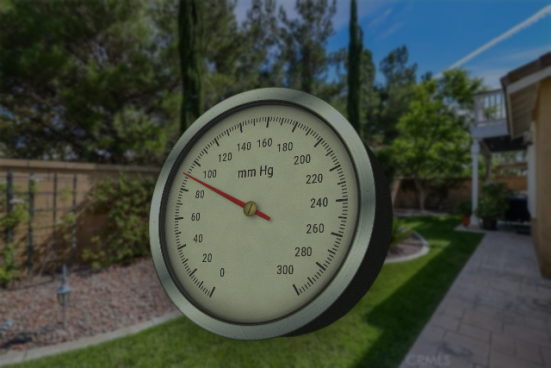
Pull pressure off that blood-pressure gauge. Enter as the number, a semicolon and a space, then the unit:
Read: 90; mmHg
